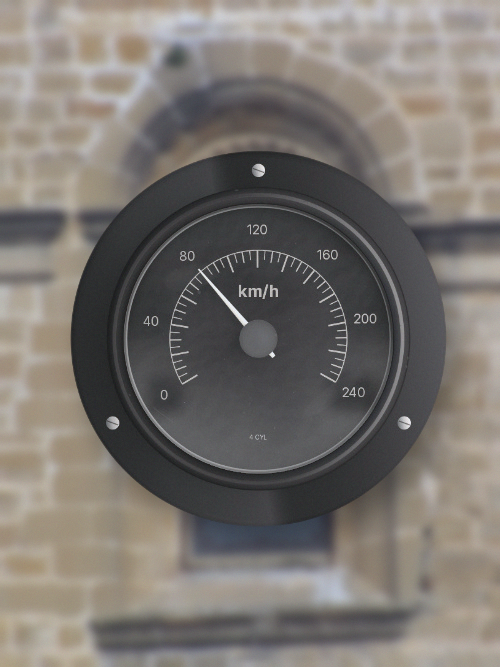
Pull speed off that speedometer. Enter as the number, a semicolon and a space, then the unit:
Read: 80; km/h
